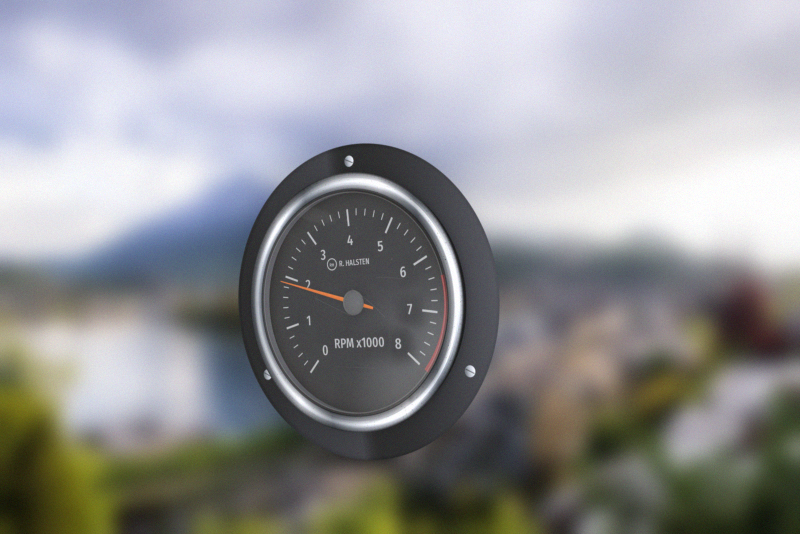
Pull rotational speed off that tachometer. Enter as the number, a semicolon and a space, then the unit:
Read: 1900; rpm
